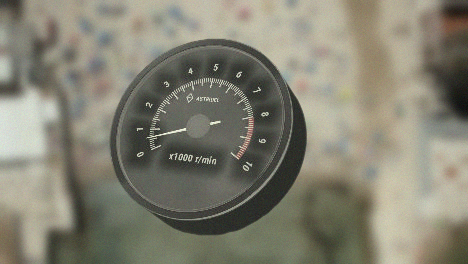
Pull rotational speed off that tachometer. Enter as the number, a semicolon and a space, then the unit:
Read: 500; rpm
